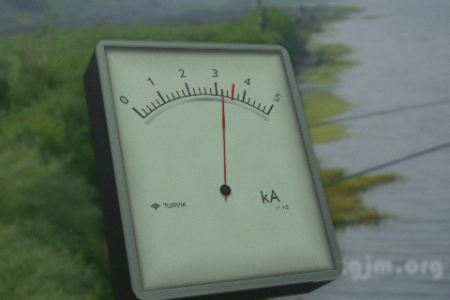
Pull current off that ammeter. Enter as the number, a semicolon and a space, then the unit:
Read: 3.2; kA
